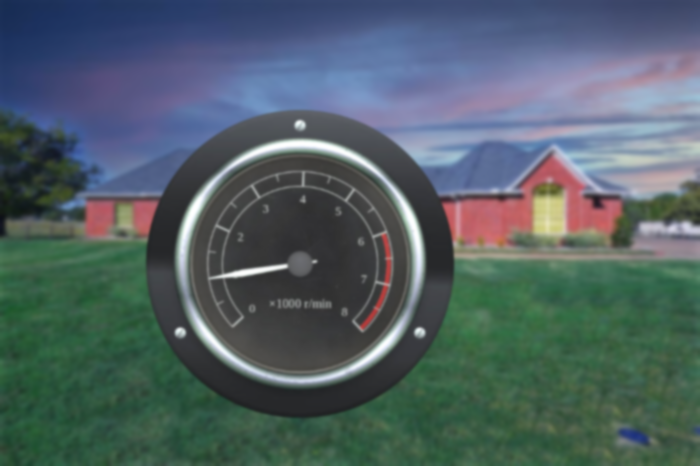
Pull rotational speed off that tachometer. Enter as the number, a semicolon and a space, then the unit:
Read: 1000; rpm
